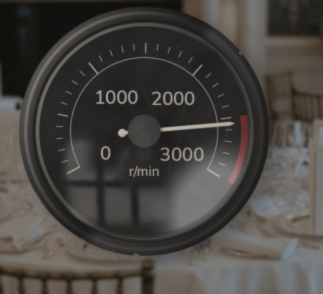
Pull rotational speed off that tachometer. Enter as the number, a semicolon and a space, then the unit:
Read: 2550; rpm
